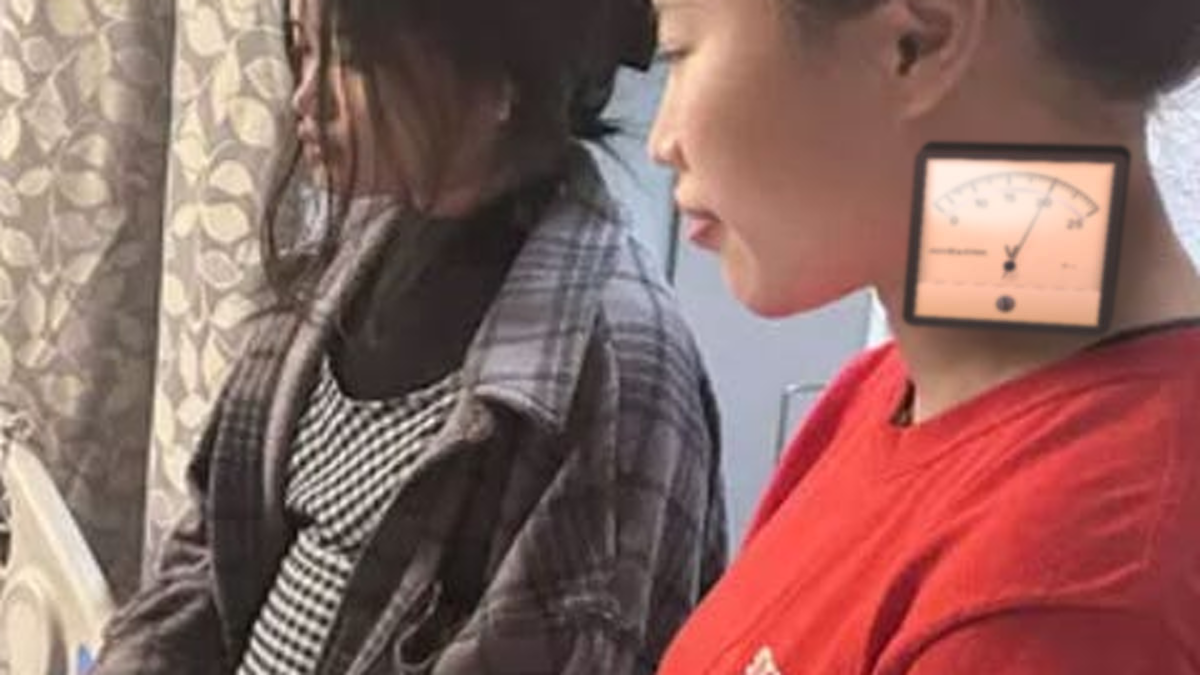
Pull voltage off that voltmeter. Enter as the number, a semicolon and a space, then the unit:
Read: 20; V
